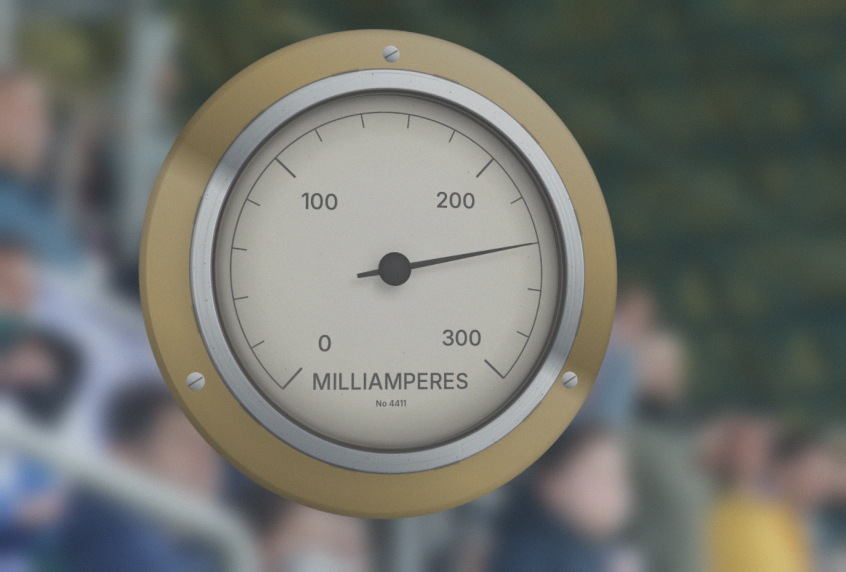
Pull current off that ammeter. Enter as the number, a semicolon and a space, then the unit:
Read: 240; mA
